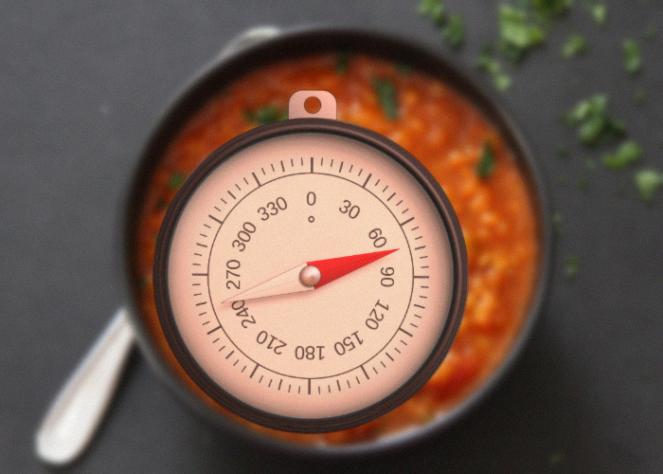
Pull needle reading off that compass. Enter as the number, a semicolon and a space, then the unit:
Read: 72.5; °
